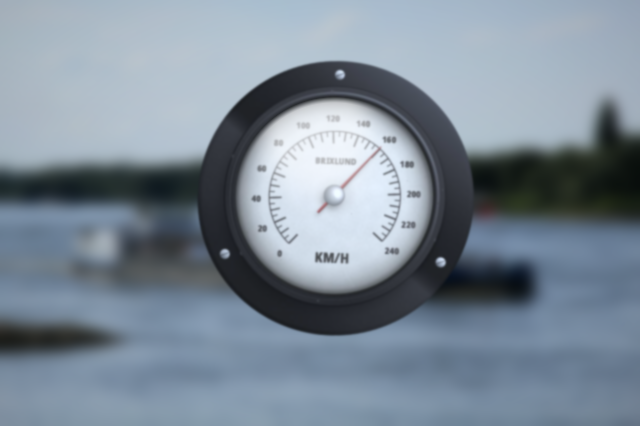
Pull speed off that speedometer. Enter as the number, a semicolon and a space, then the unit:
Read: 160; km/h
